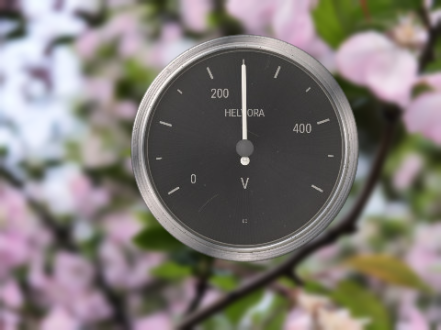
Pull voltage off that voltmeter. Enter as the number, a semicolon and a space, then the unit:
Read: 250; V
